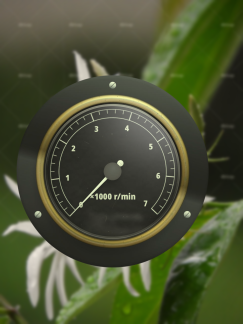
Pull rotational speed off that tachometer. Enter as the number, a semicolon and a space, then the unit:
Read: 0; rpm
